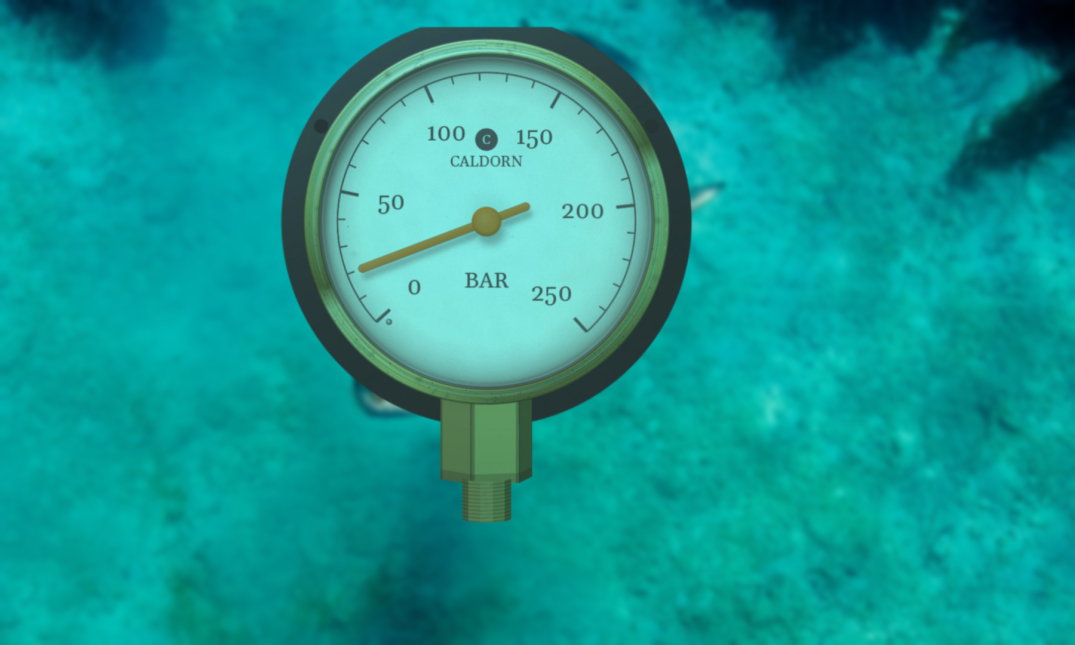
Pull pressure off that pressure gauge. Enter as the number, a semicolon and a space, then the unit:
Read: 20; bar
